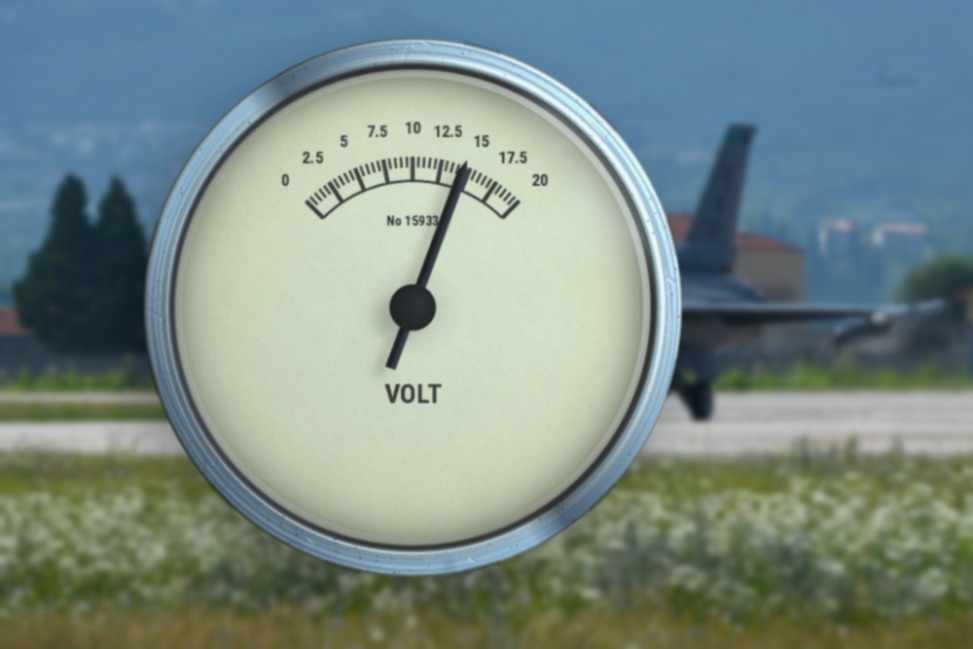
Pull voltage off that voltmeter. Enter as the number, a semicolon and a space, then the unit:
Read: 14.5; V
